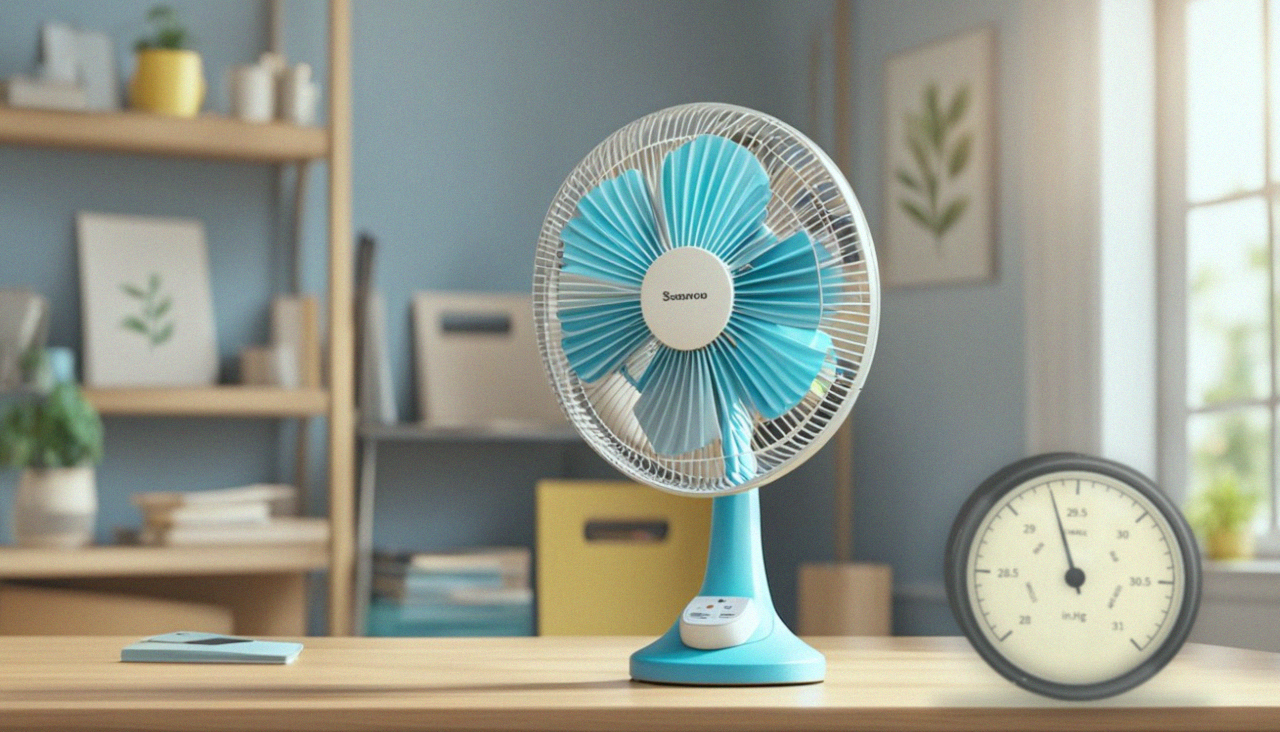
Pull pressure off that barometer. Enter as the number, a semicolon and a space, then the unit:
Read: 29.3; inHg
